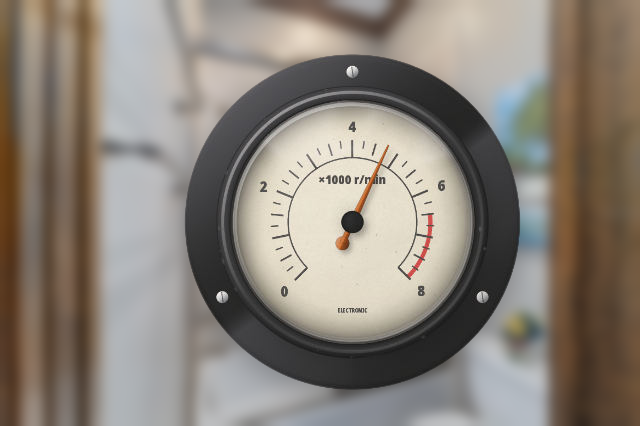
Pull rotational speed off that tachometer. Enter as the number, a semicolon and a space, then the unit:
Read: 4750; rpm
